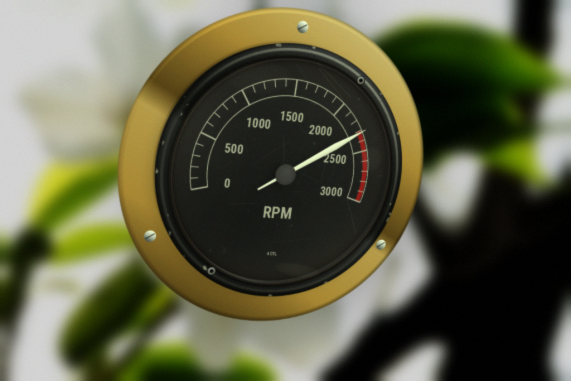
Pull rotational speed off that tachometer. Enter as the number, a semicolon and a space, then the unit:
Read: 2300; rpm
